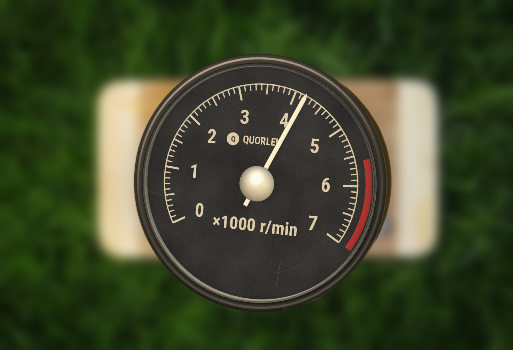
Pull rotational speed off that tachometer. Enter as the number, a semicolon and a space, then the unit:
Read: 4200; rpm
